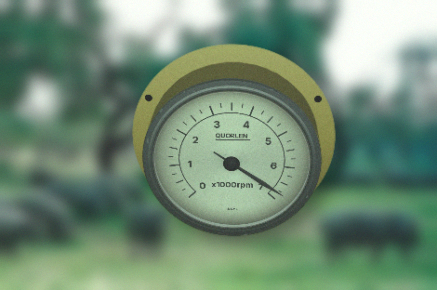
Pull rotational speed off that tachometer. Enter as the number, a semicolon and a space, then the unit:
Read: 6750; rpm
